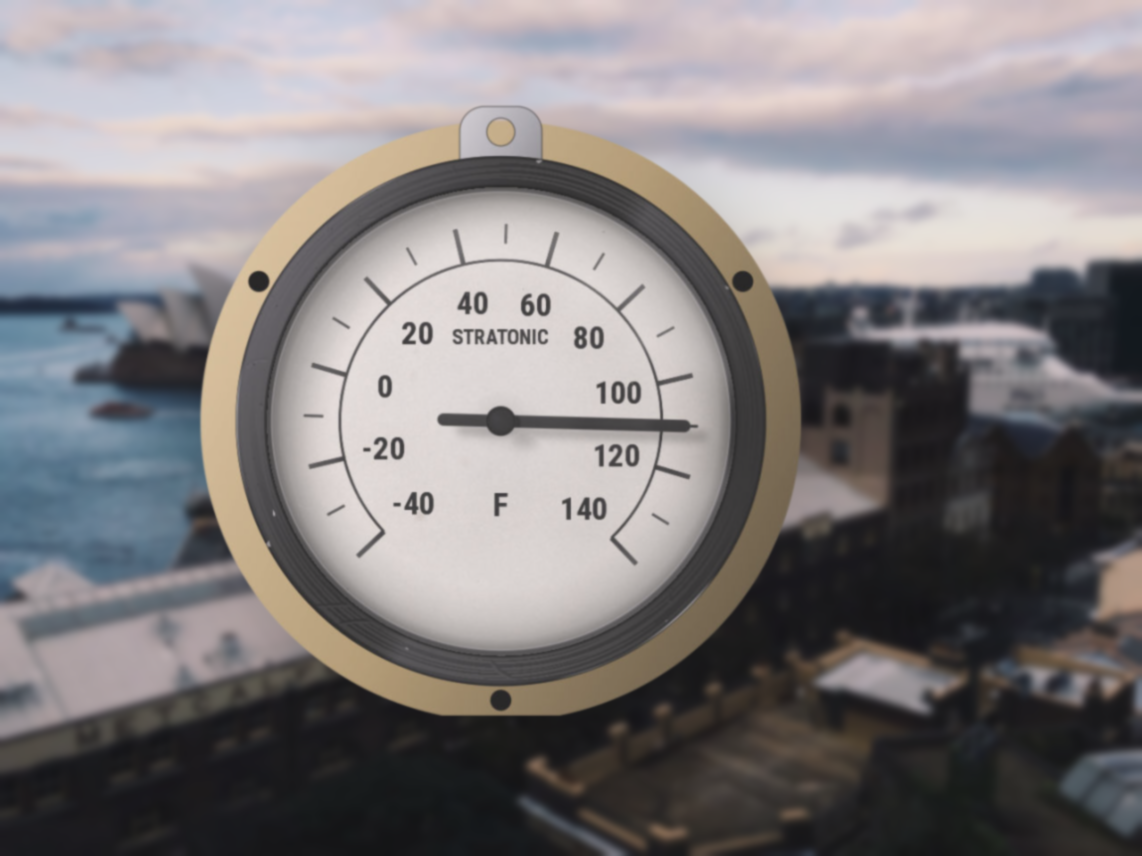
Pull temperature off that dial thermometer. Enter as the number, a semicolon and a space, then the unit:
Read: 110; °F
